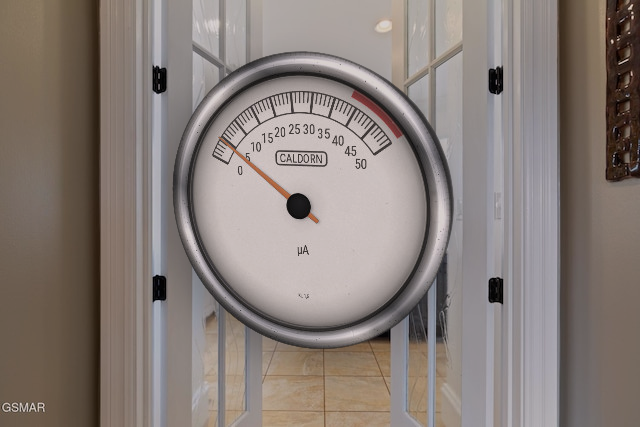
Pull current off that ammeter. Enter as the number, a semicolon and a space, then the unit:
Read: 5; µA
